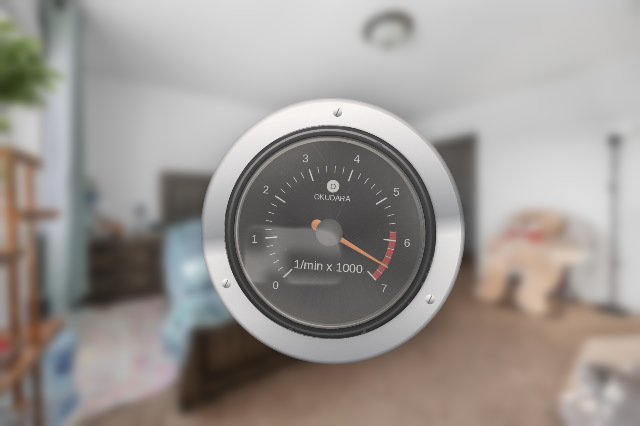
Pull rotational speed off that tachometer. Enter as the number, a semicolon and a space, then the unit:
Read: 6600; rpm
